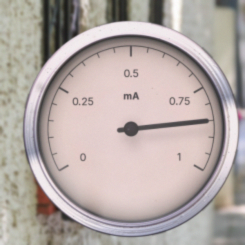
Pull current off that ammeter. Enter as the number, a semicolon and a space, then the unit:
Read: 0.85; mA
